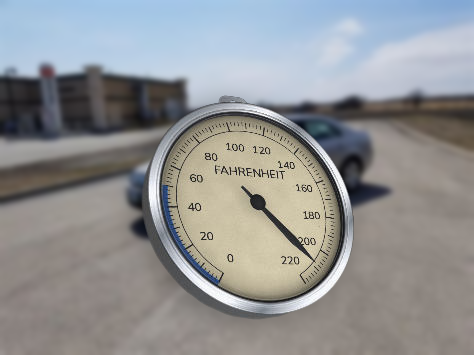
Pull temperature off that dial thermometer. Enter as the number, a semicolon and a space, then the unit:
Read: 210; °F
